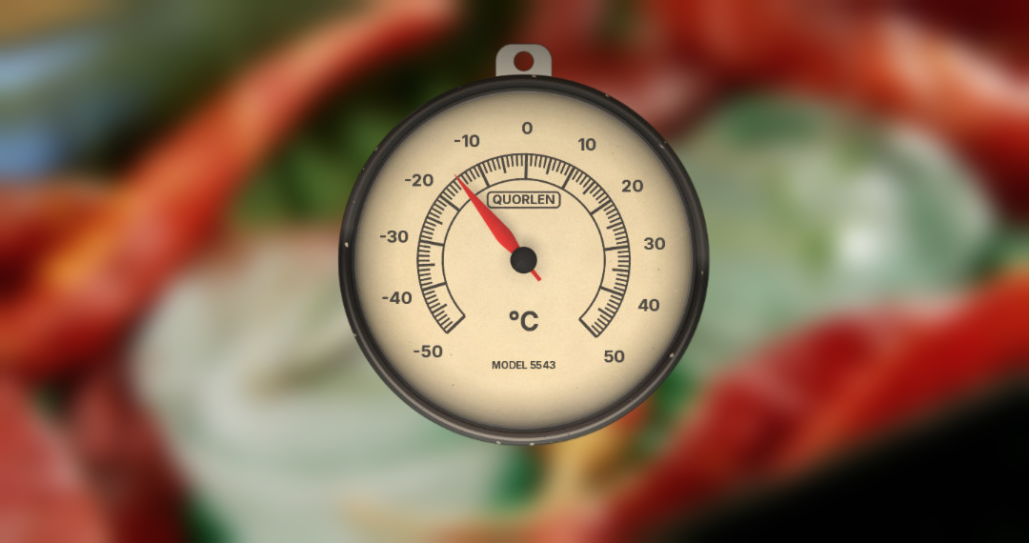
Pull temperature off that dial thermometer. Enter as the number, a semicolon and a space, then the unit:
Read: -15; °C
